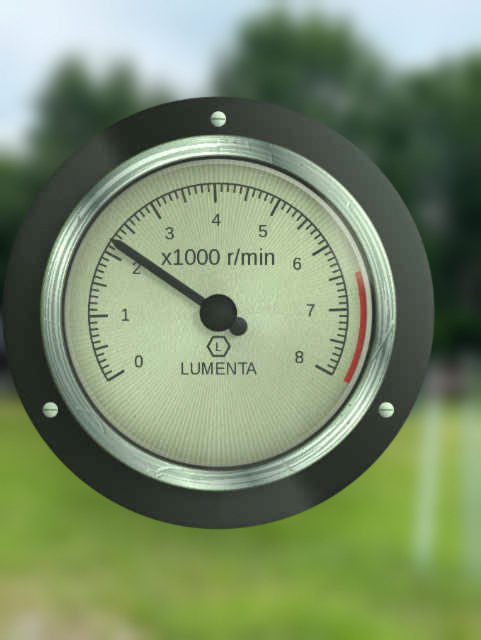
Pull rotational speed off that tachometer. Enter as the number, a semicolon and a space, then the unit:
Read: 2200; rpm
